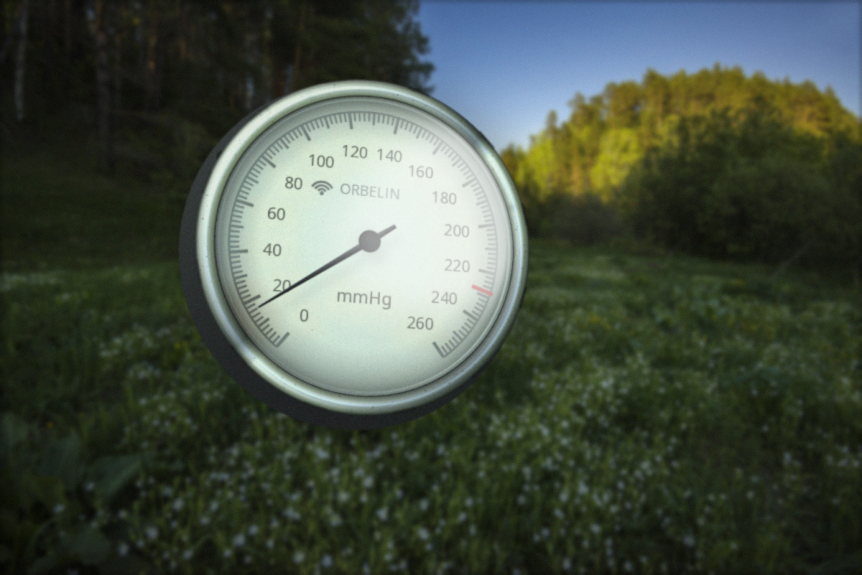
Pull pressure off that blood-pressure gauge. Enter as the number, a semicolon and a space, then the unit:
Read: 16; mmHg
